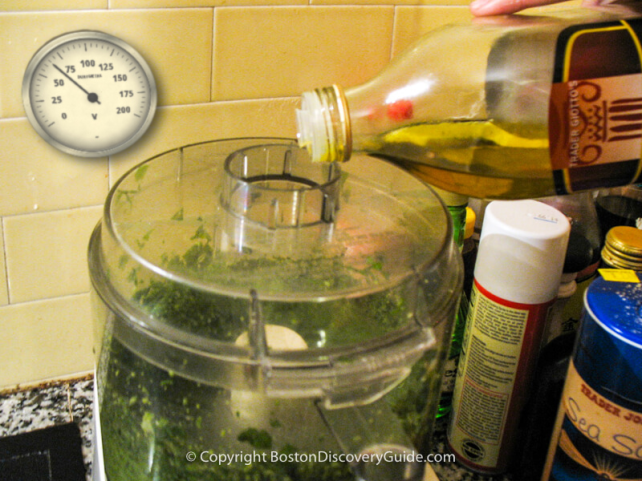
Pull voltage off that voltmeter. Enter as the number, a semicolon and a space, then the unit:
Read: 65; V
